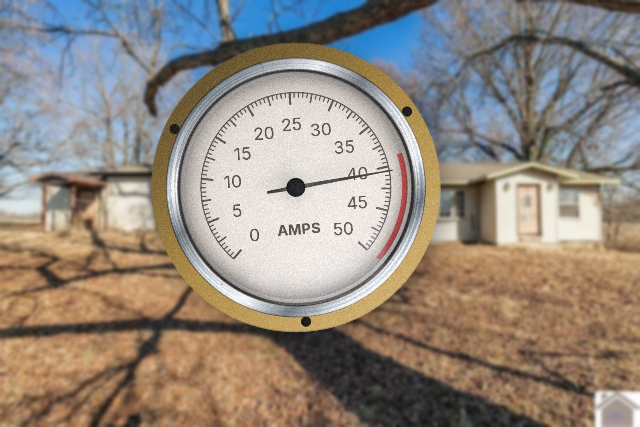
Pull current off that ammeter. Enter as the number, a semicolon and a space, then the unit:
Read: 40.5; A
